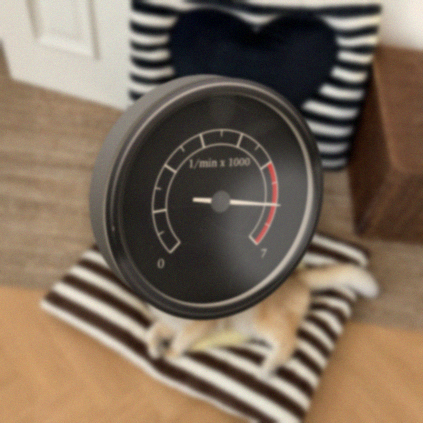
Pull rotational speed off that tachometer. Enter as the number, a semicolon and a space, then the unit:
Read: 6000; rpm
